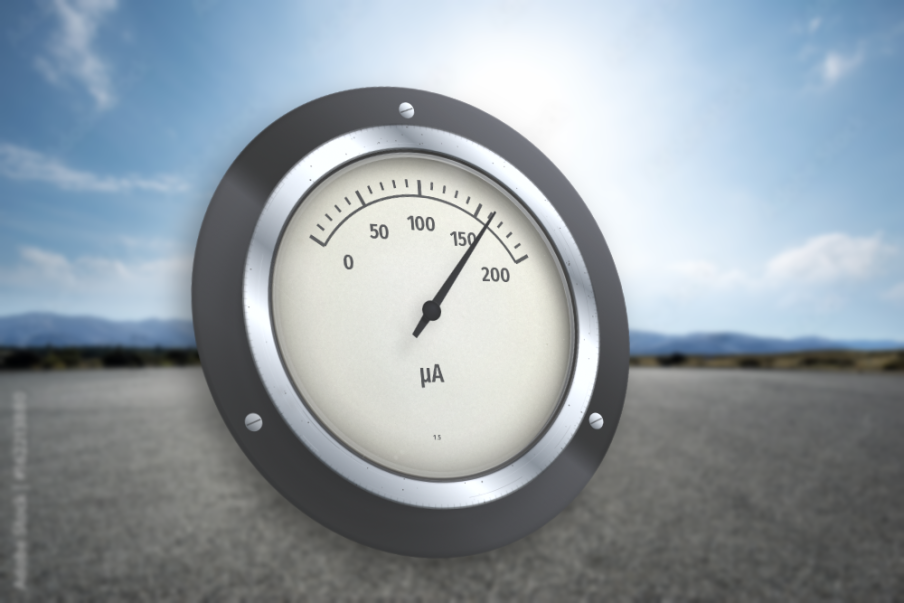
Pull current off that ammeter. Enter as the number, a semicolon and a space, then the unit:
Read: 160; µA
